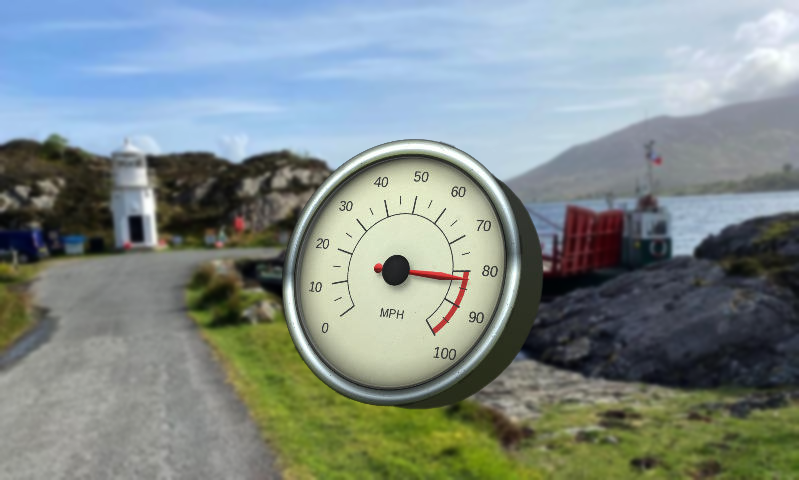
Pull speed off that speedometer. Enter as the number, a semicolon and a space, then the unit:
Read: 82.5; mph
